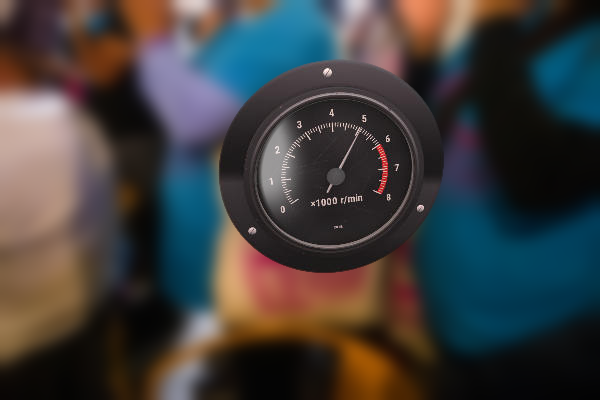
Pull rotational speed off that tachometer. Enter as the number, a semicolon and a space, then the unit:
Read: 5000; rpm
